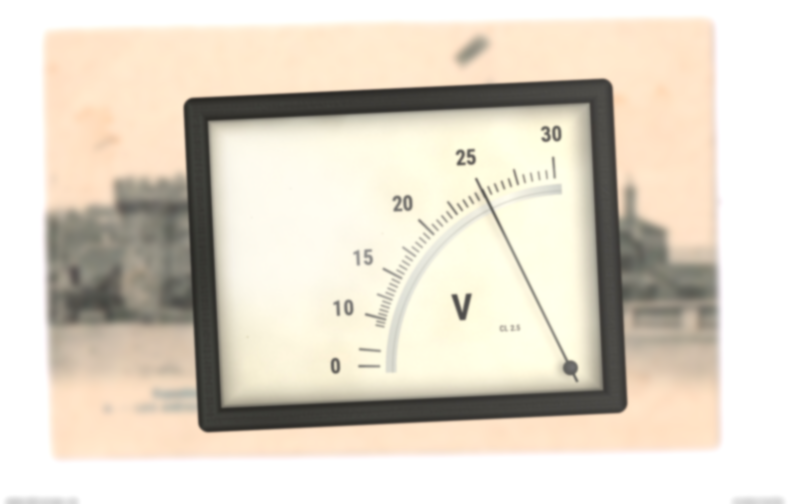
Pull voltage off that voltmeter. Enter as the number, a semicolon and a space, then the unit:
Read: 25; V
